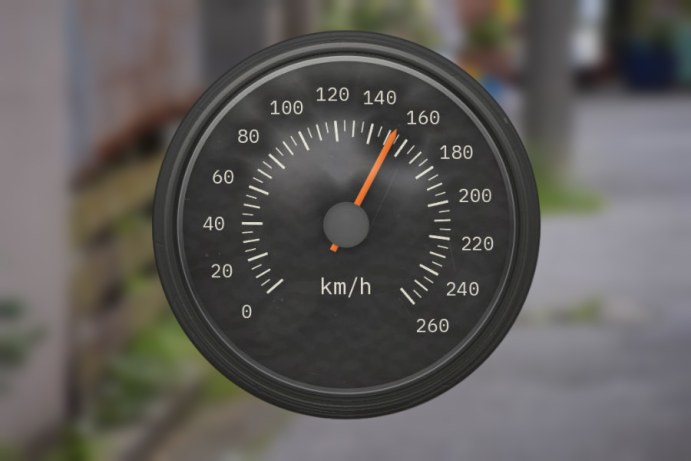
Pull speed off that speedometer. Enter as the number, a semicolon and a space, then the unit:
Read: 152.5; km/h
